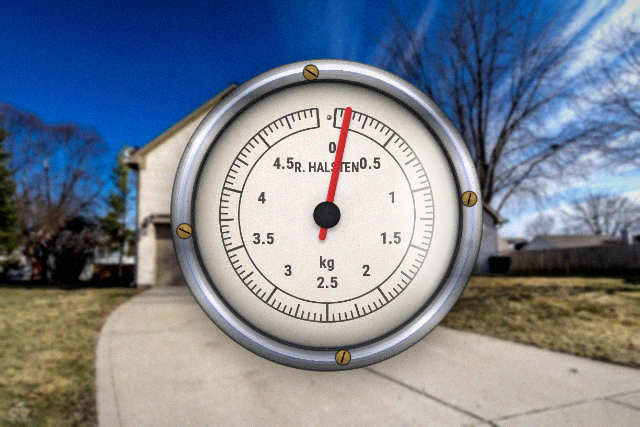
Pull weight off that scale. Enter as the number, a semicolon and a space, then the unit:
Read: 0.1; kg
